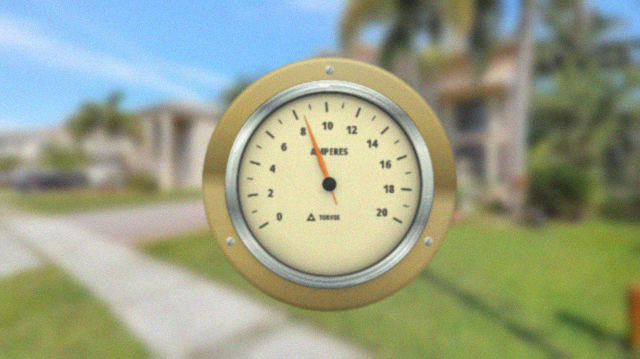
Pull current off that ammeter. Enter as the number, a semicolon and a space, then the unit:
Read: 8.5; A
